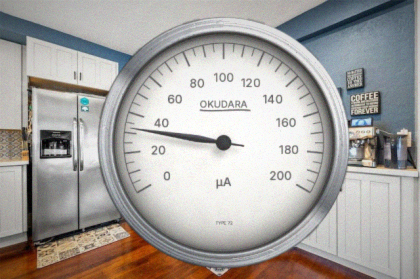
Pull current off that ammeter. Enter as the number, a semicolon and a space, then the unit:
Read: 32.5; µA
